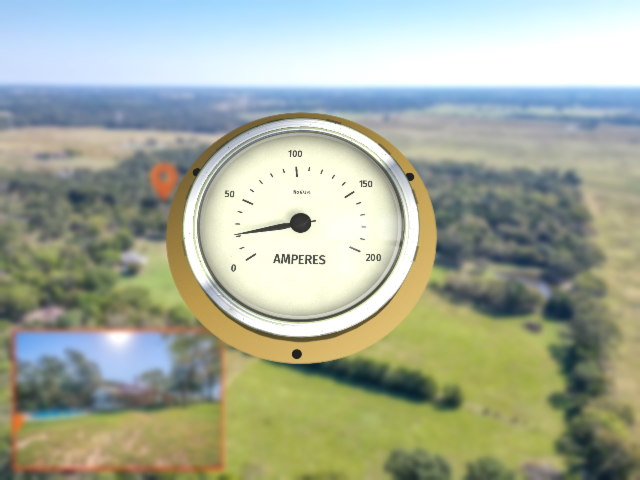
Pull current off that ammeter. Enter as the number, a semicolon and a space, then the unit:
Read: 20; A
